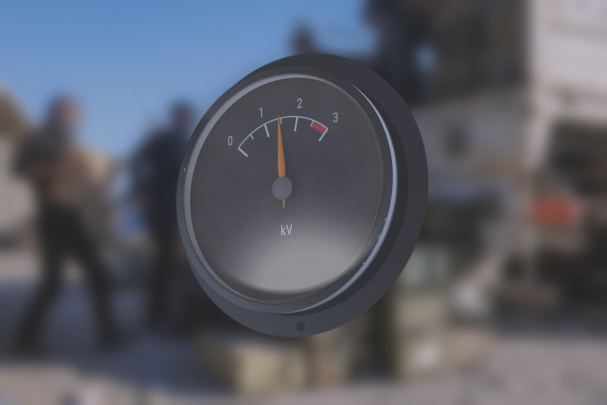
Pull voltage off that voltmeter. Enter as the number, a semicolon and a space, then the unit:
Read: 1.5; kV
